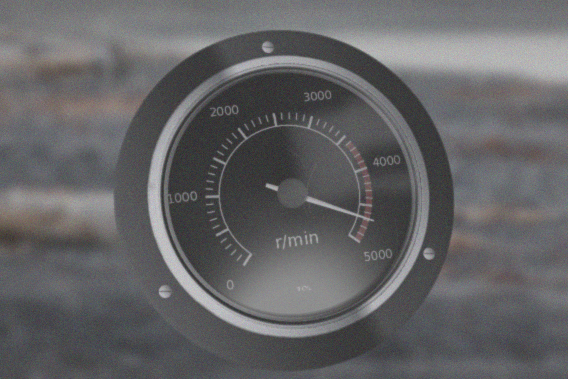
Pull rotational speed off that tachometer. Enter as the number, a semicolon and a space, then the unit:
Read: 4700; rpm
